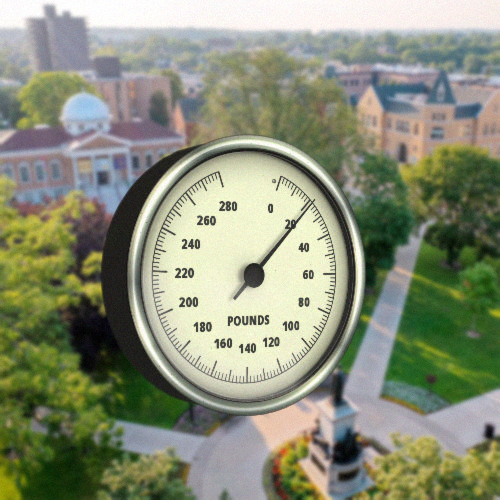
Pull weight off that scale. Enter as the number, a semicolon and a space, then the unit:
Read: 20; lb
